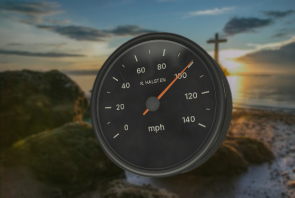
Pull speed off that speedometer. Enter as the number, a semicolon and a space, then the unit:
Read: 100; mph
